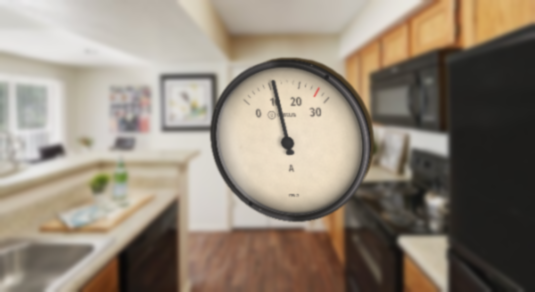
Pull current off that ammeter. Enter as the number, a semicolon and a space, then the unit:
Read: 12; A
